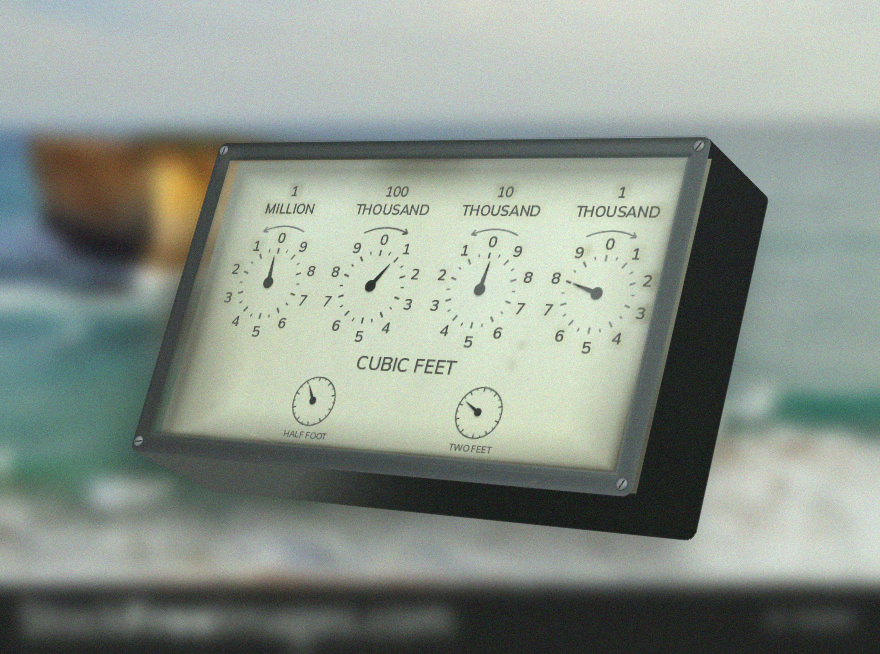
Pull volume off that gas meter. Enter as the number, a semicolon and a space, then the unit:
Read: 9800; ft³
